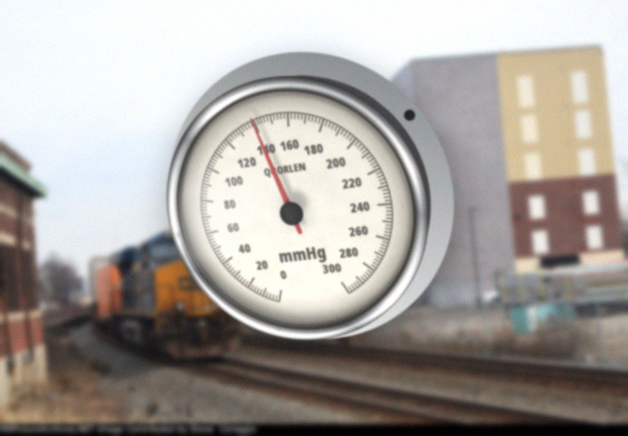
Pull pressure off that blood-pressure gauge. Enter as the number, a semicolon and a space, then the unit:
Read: 140; mmHg
